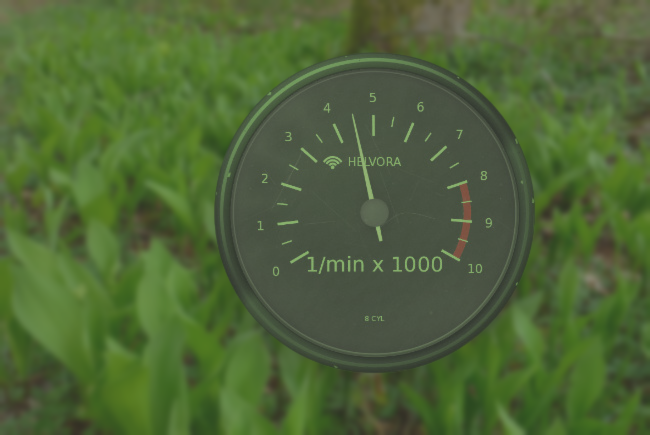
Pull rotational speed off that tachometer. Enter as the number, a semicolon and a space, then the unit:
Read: 4500; rpm
